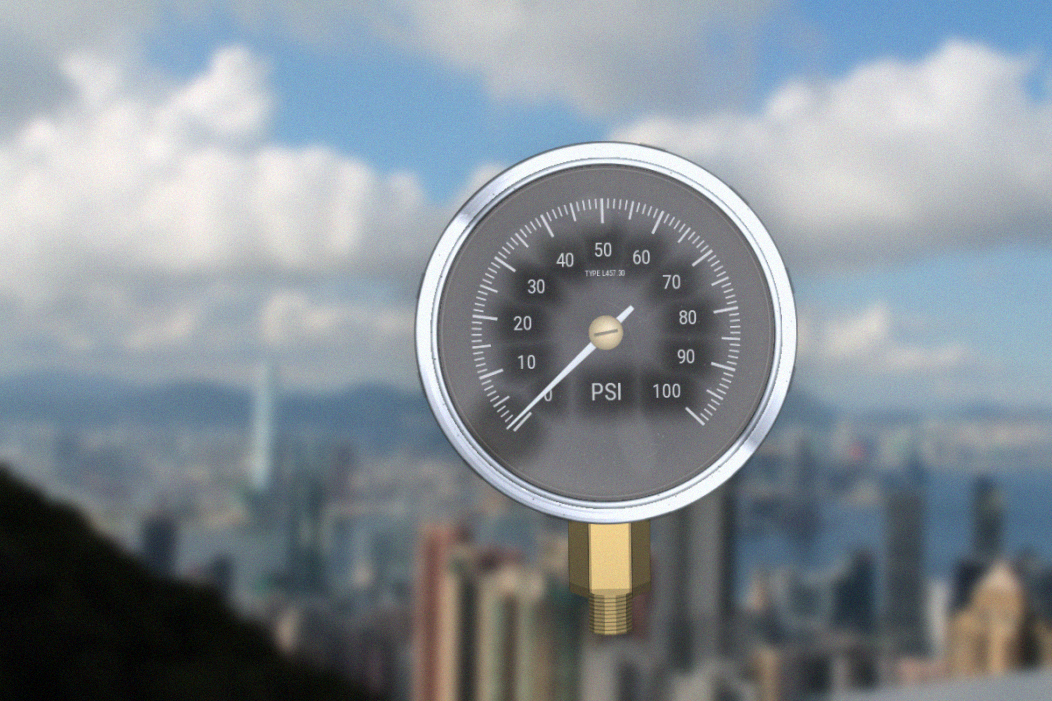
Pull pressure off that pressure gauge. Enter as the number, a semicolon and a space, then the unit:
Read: 1; psi
